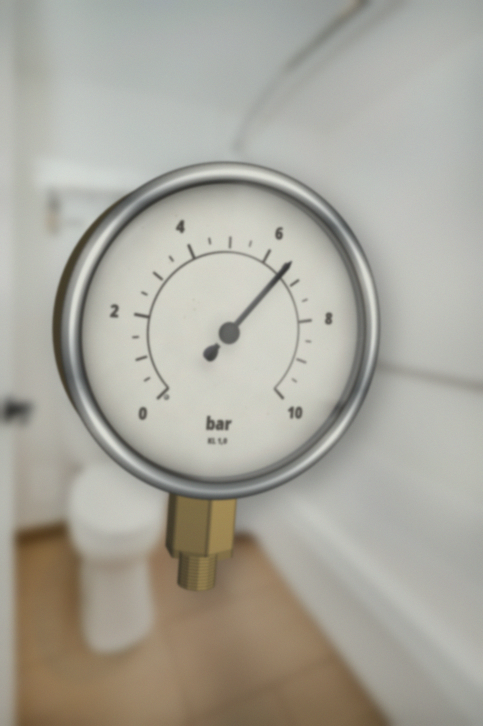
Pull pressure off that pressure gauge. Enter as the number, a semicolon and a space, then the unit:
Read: 6.5; bar
